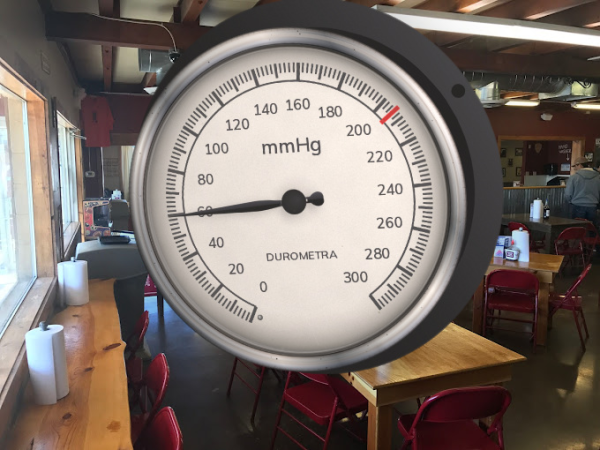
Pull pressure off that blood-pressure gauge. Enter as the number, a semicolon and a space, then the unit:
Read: 60; mmHg
